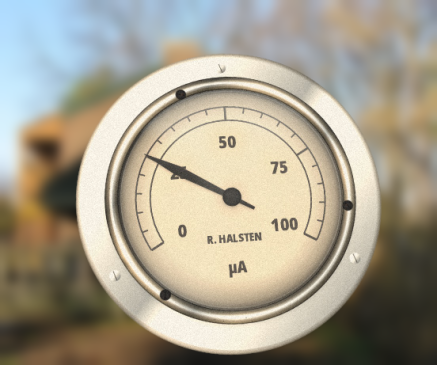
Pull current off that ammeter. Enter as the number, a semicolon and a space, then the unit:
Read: 25; µA
